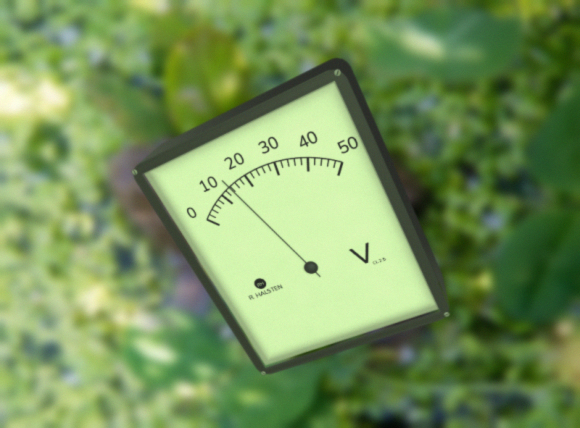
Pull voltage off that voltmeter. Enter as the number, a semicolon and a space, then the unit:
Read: 14; V
